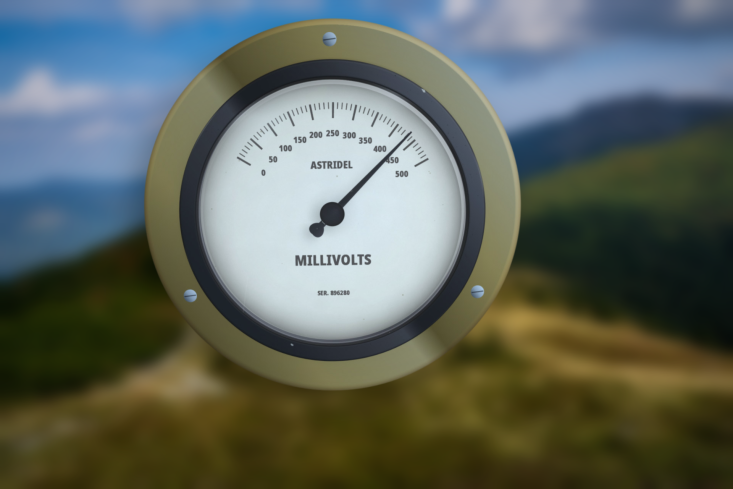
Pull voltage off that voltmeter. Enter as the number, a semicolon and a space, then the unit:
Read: 430; mV
